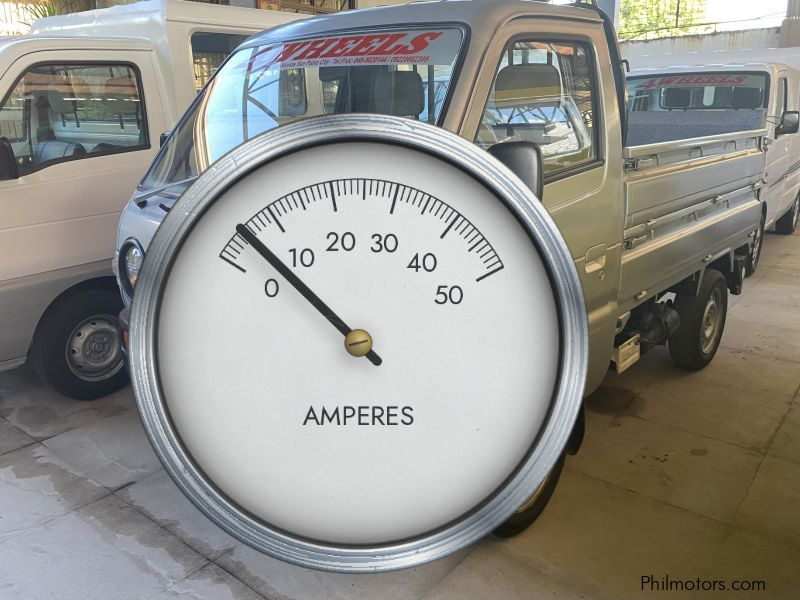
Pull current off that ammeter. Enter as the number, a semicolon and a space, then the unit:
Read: 5; A
